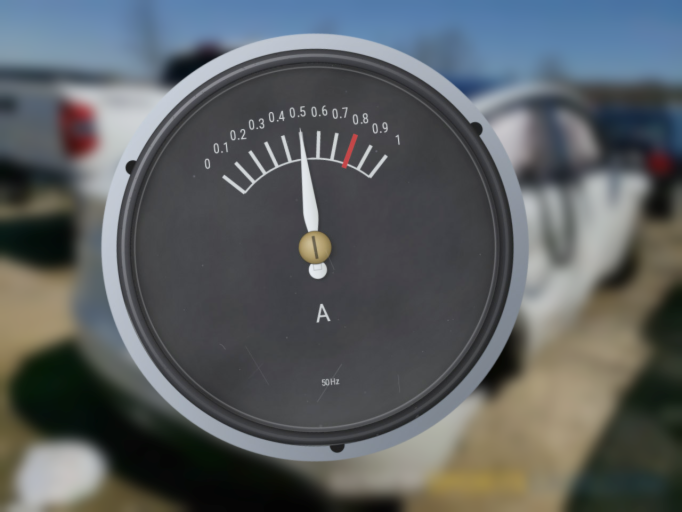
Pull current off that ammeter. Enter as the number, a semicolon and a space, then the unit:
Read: 0.5; A
